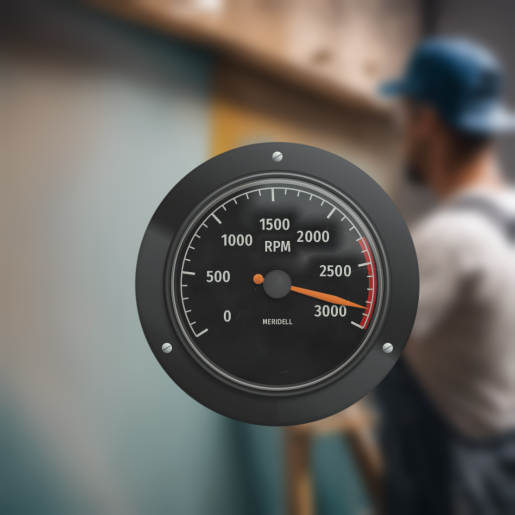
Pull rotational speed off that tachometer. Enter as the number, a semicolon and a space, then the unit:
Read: 2850; rpm
